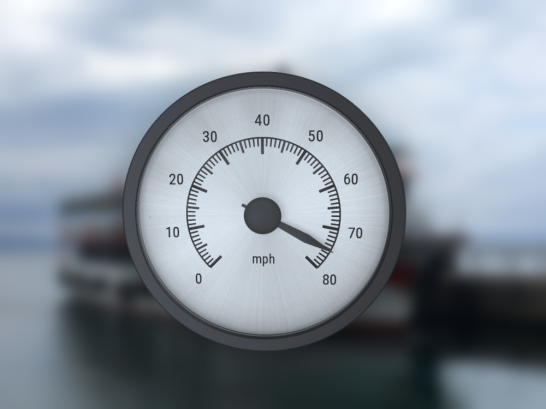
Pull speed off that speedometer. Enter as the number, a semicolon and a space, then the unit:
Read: 75; mph
